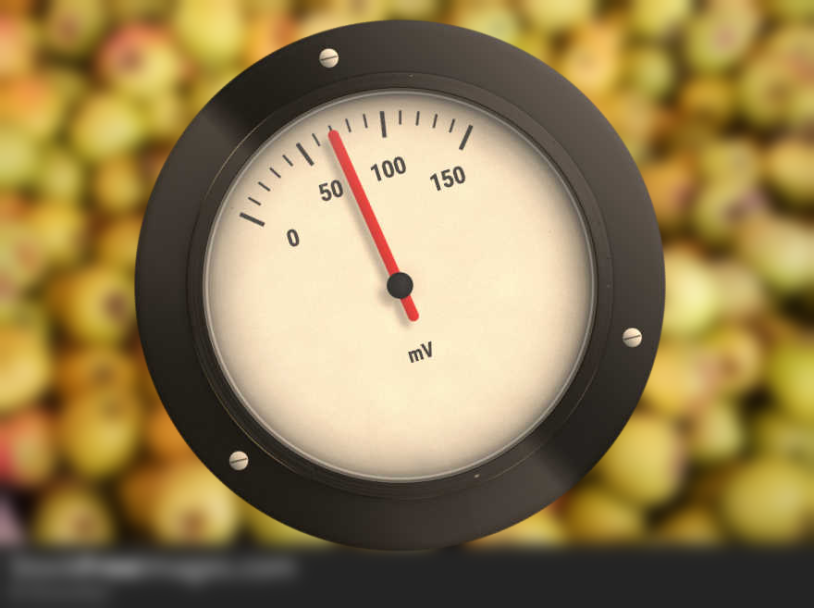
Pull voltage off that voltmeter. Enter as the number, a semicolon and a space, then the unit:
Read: 70; mV
